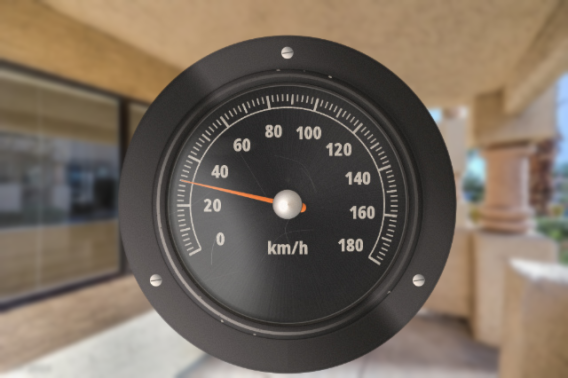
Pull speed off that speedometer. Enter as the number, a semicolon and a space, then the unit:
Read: 30; km/h
